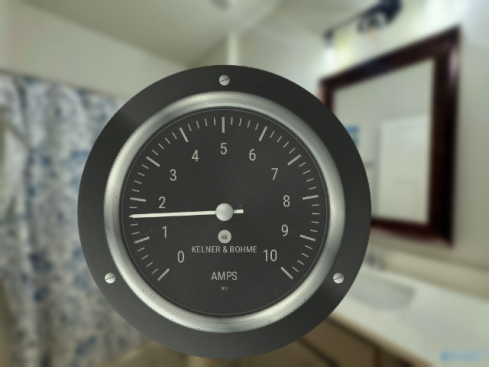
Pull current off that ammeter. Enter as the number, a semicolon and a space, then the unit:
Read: 1.6; A
